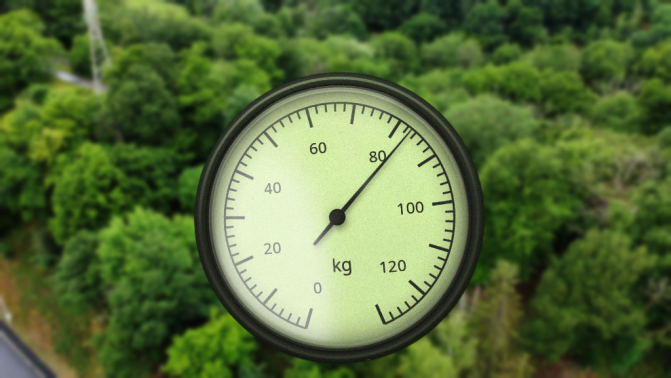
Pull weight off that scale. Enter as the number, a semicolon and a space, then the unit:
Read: 83; kg
